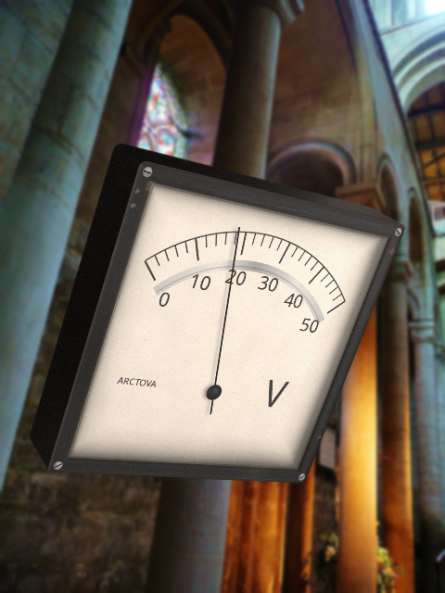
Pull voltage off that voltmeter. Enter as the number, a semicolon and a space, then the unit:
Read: 18; V
